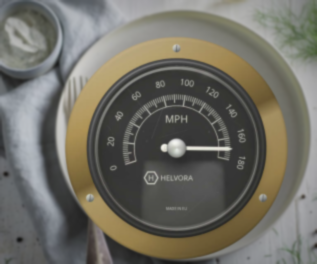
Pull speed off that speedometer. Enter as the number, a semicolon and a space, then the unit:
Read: 170; mph
